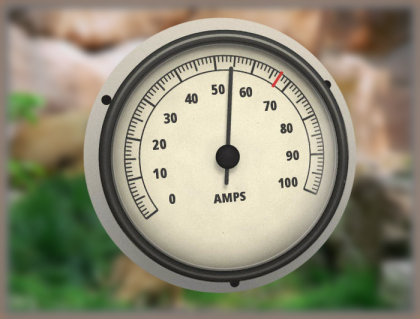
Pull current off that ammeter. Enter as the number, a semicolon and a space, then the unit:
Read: 54; A
